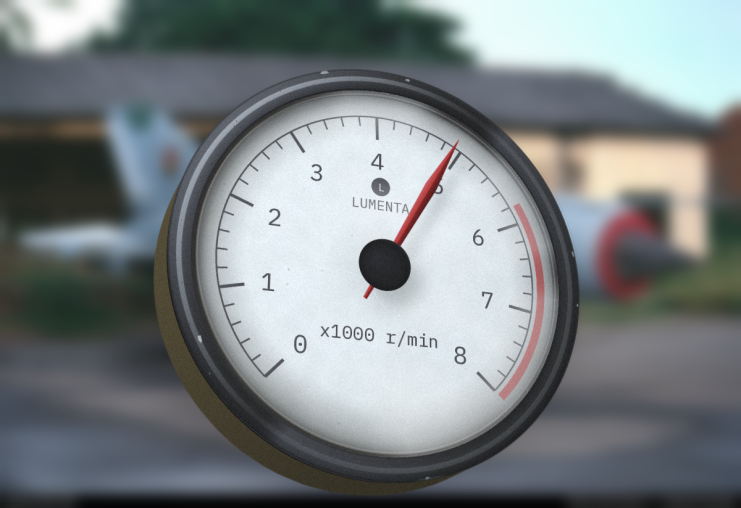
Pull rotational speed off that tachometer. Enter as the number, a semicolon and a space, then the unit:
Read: 4900; rpm
